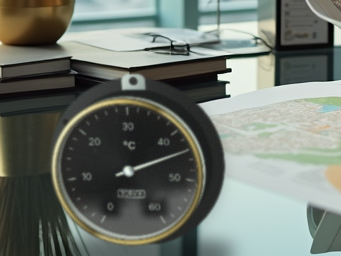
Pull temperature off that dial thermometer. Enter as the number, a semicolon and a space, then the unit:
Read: 44; °C
